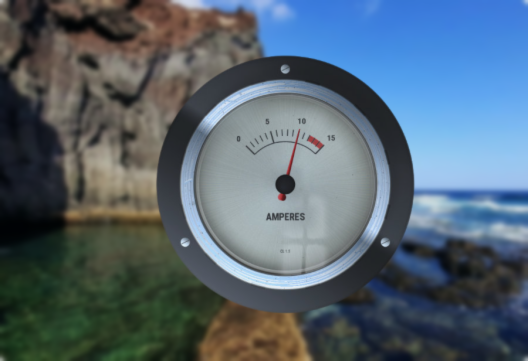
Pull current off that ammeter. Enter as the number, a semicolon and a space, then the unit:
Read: 10; A
